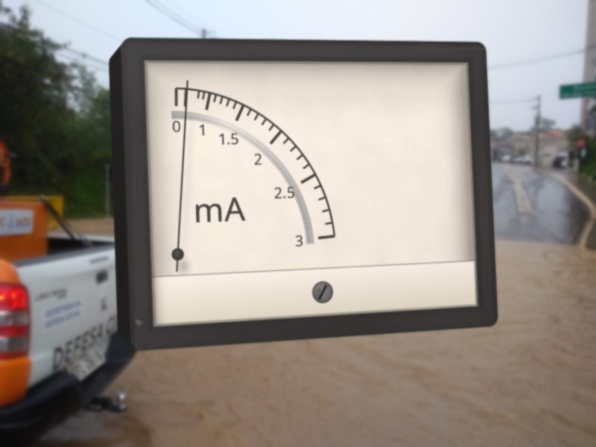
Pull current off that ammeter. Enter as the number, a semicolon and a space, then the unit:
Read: 0.5; mA
